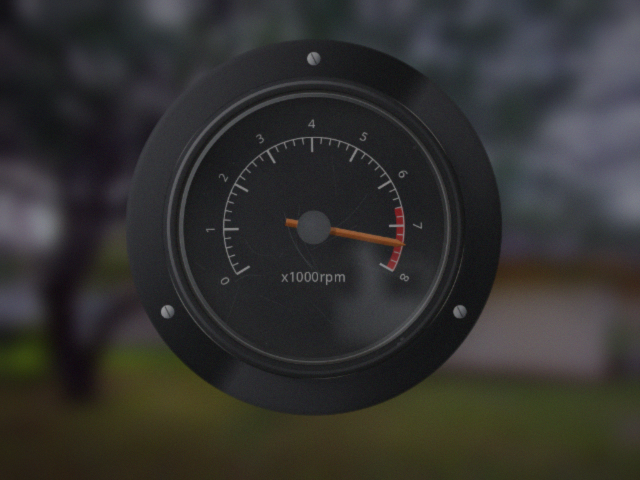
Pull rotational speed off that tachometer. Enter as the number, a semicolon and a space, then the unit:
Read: 7400; rpm
